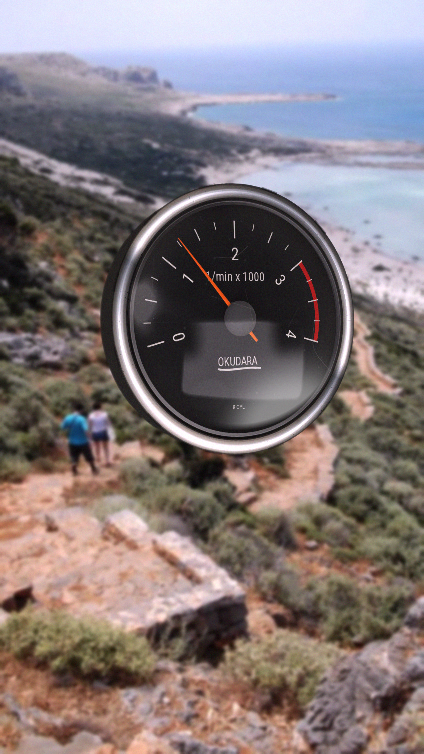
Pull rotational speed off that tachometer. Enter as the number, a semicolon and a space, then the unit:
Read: 1250; rpm
